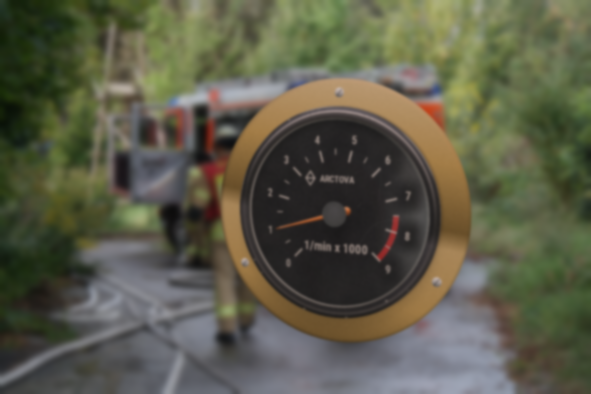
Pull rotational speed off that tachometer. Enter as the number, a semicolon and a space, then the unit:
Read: 1000; rpm
